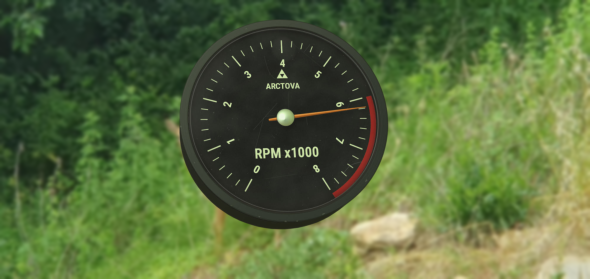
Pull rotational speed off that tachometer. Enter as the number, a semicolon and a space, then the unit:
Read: 6200; rpm
